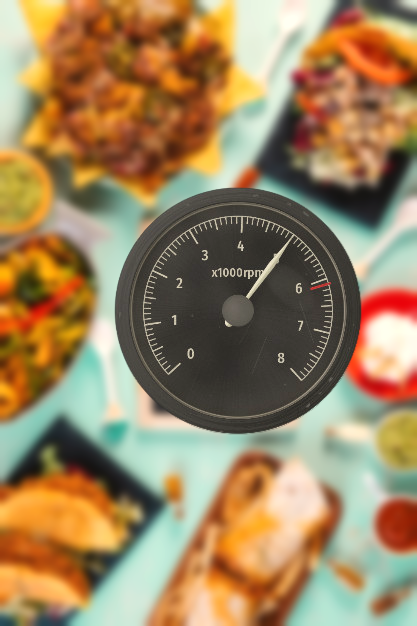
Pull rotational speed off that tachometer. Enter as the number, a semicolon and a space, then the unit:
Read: 5000; rpm
